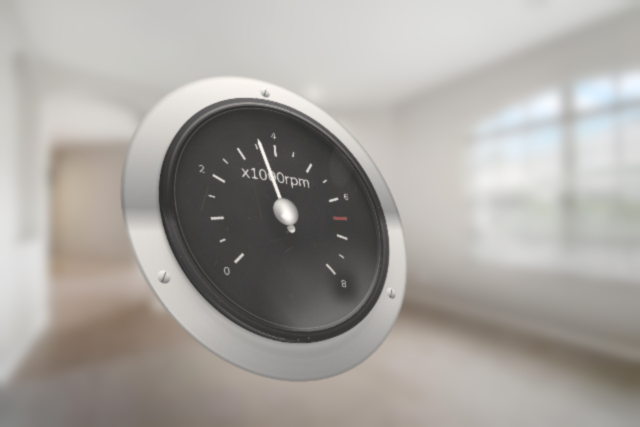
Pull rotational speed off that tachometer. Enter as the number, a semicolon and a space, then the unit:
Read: 3500; rpm
